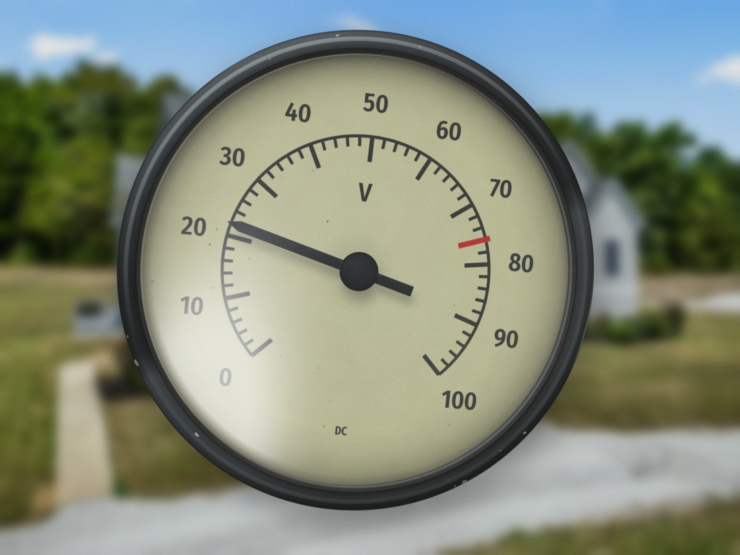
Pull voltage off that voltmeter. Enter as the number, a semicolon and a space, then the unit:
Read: 22; V
